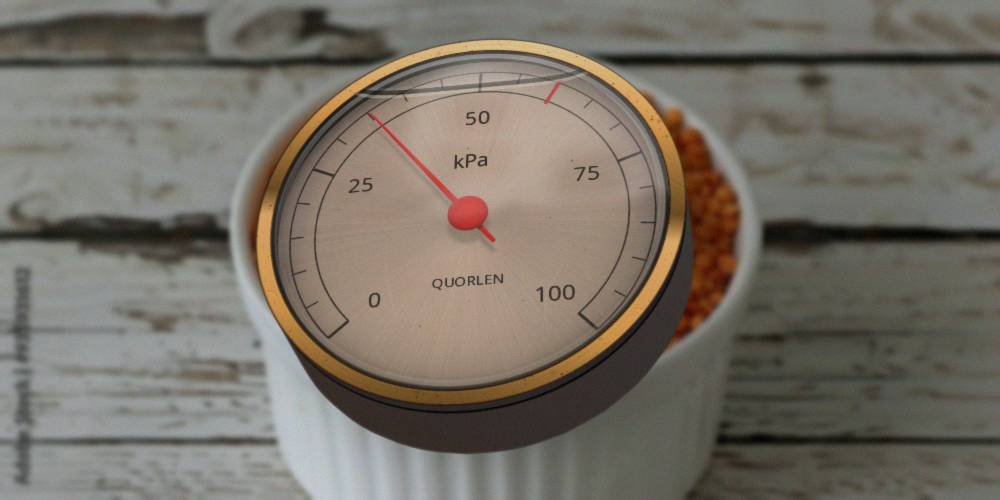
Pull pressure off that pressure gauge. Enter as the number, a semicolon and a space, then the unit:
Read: 35; kPa
